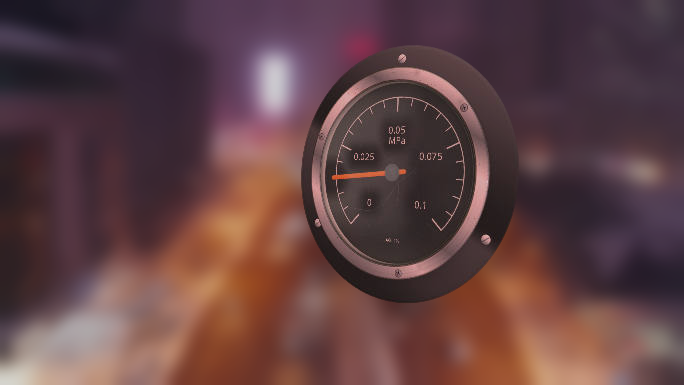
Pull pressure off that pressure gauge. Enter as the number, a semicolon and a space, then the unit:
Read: 0.015; MPa
